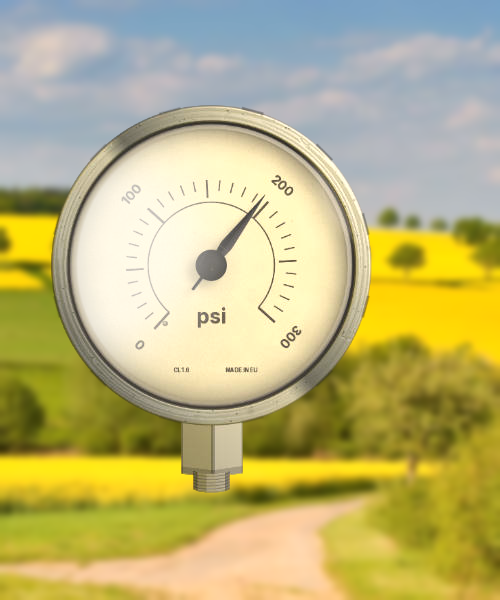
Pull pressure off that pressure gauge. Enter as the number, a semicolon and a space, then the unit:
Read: 195; psi
